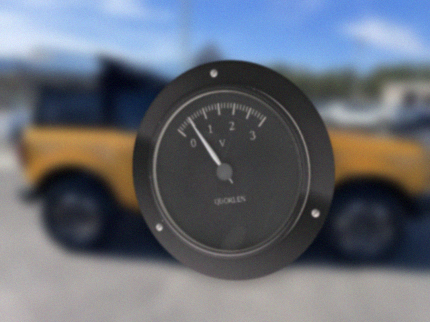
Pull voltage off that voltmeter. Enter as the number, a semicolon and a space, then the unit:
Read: 0.5; V
